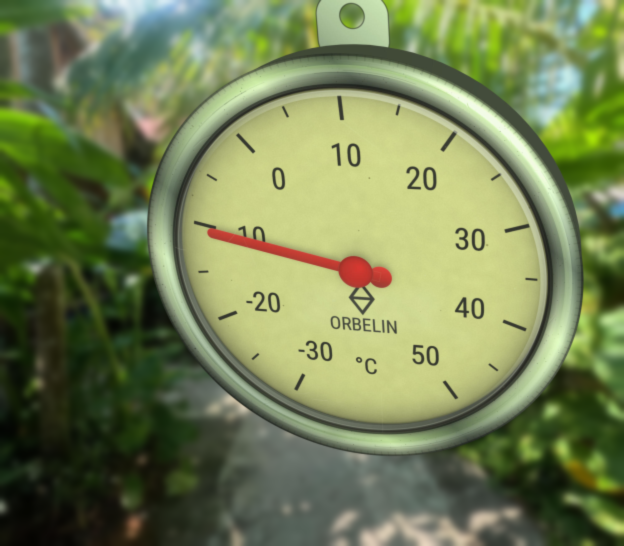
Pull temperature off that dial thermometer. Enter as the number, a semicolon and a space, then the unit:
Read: -10; °C
